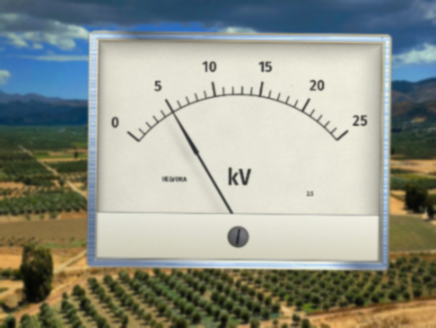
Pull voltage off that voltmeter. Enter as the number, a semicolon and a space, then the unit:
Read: 5; kV
